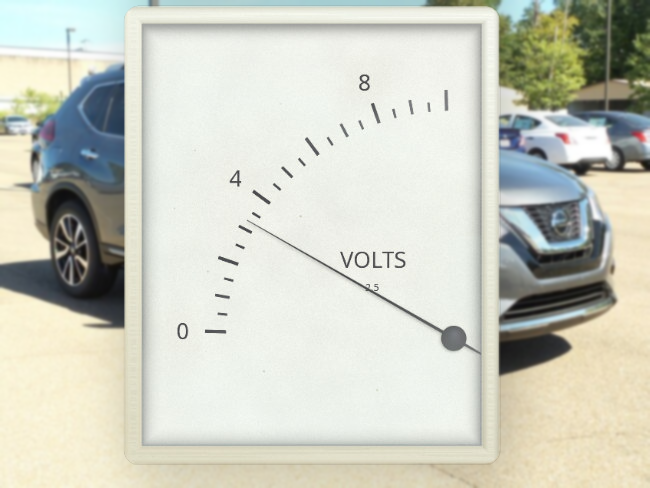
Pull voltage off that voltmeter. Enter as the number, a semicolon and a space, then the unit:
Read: 3.25; V
